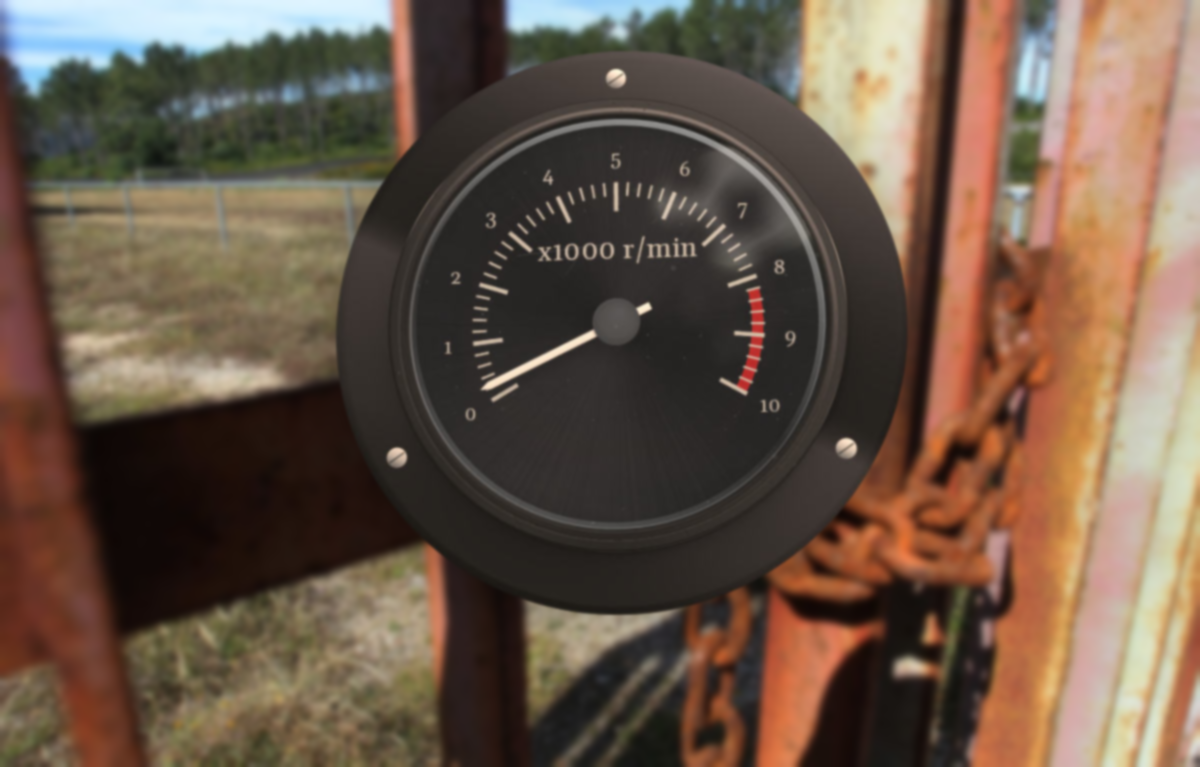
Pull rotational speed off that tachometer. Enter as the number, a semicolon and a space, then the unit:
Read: 200; rpm
